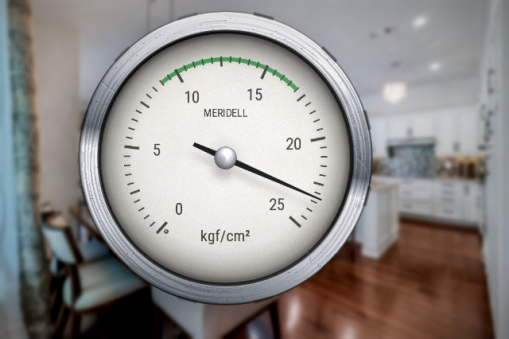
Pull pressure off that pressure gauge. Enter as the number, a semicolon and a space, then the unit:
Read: 23.25; kg/cm²
